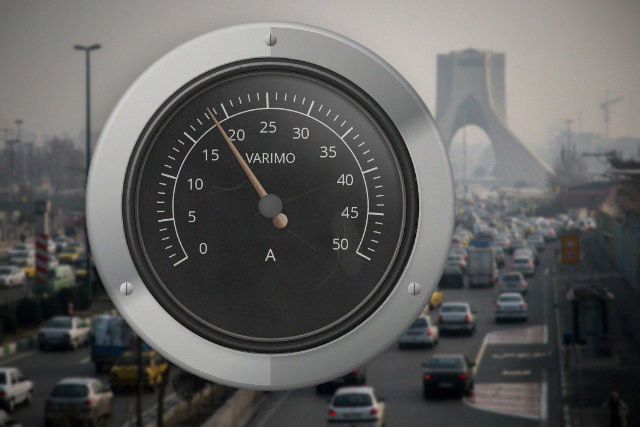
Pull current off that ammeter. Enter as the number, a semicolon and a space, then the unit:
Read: 18.5; A
